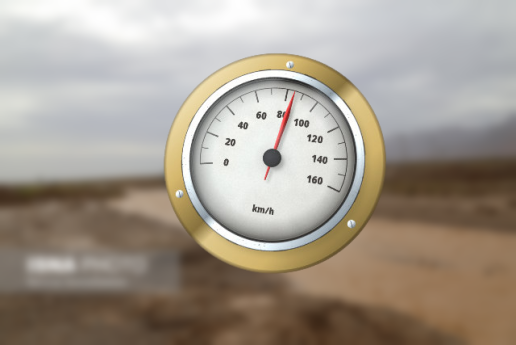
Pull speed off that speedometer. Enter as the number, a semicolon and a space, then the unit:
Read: 85; km/h
